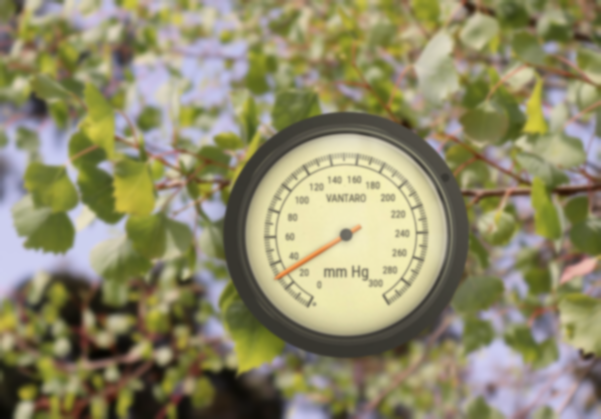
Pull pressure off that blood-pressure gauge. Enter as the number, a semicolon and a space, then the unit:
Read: 30; mmHg
